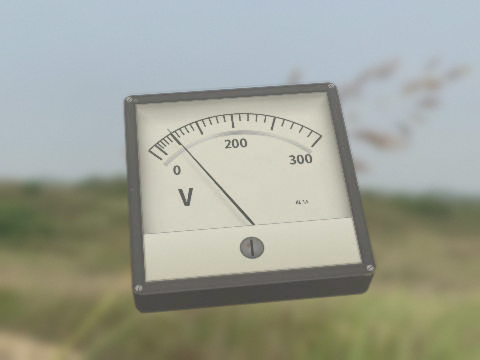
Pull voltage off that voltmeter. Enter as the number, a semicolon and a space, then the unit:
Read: 100; V
